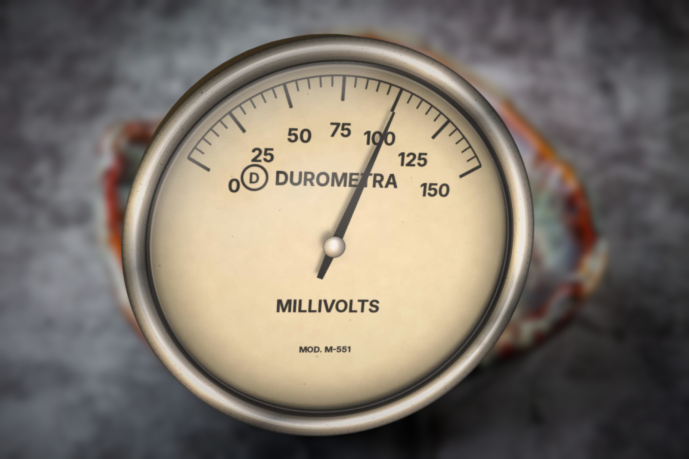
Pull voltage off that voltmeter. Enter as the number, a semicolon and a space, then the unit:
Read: 100; mV
